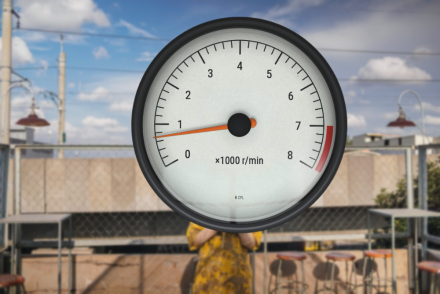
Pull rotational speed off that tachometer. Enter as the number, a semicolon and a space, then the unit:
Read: 700; rpm
